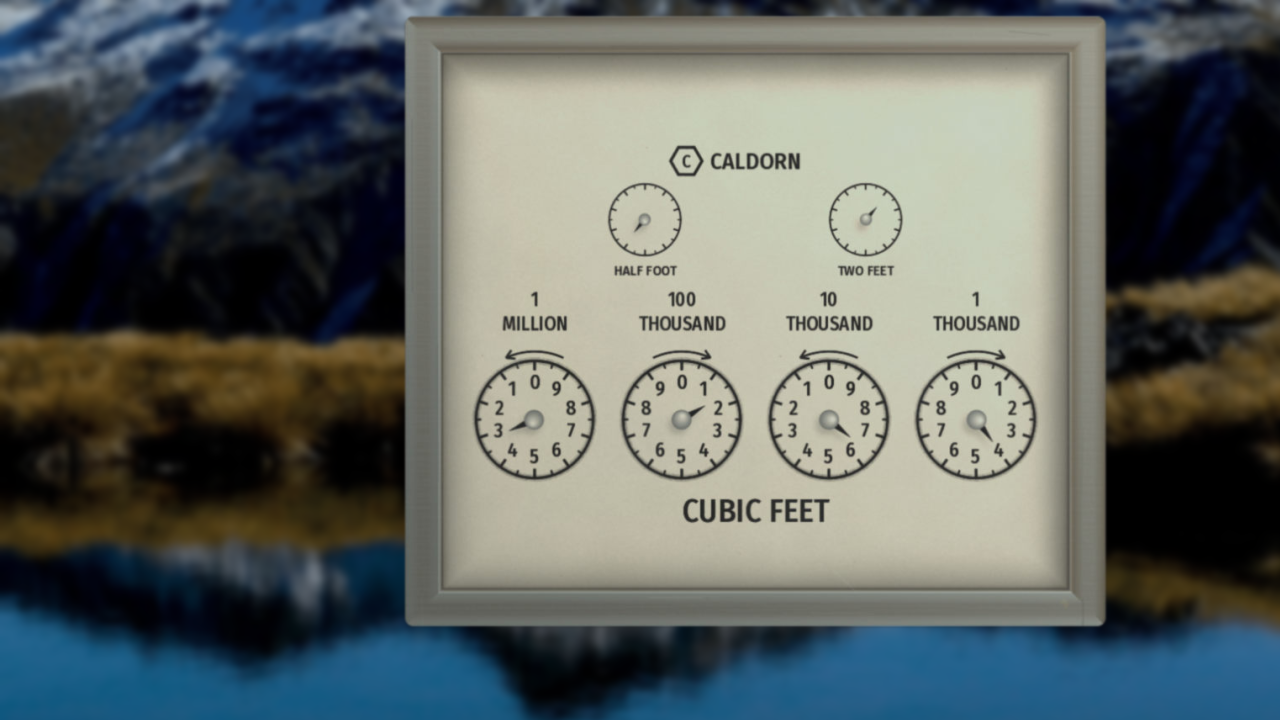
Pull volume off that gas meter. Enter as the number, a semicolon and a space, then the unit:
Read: 316400; ft³
